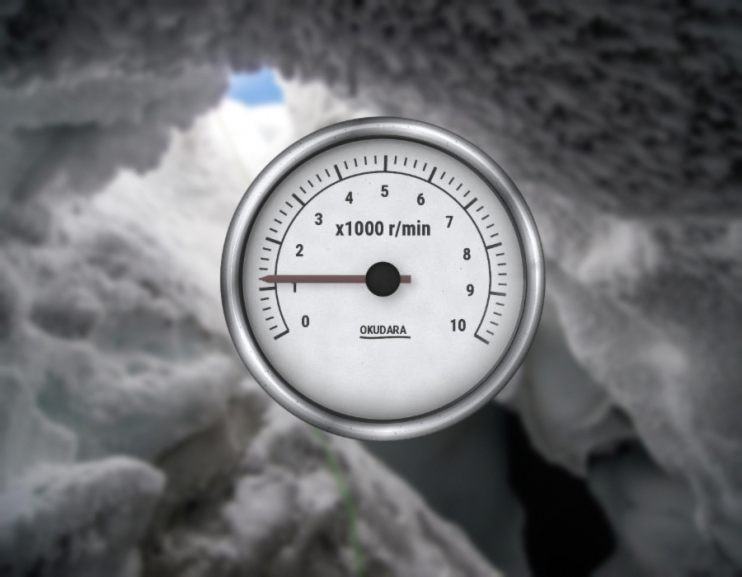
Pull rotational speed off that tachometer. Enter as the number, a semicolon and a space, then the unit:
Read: 1200; rpm
